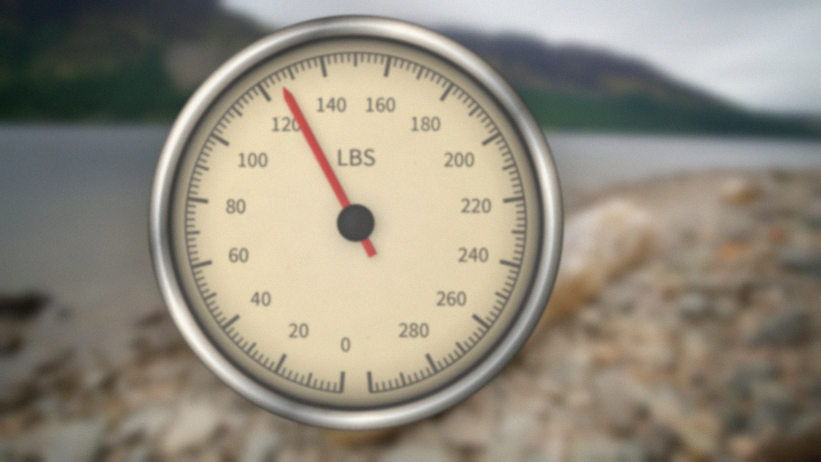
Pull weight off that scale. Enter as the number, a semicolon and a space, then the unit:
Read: 126; lb
